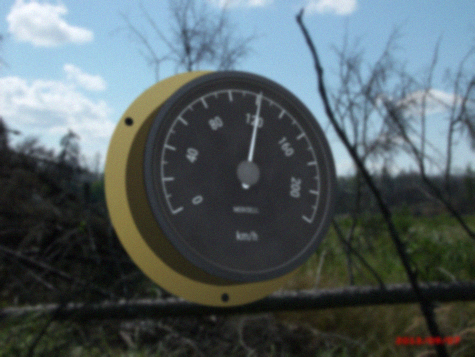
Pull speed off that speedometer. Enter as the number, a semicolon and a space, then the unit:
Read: 120; km/h
